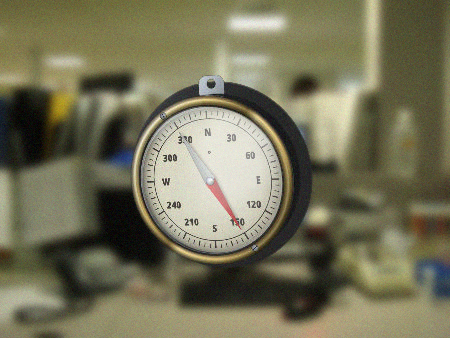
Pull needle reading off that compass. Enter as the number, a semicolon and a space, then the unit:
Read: 150; °
